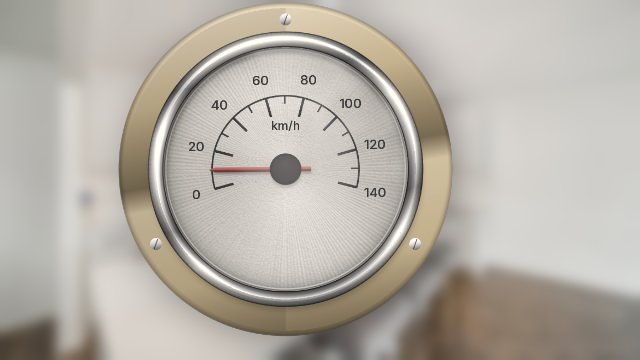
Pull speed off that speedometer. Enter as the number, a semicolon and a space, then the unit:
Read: 10; km/h
